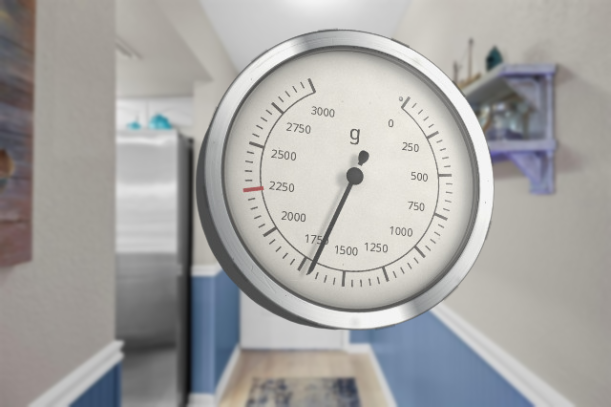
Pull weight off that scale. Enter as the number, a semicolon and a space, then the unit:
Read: 1700; g
